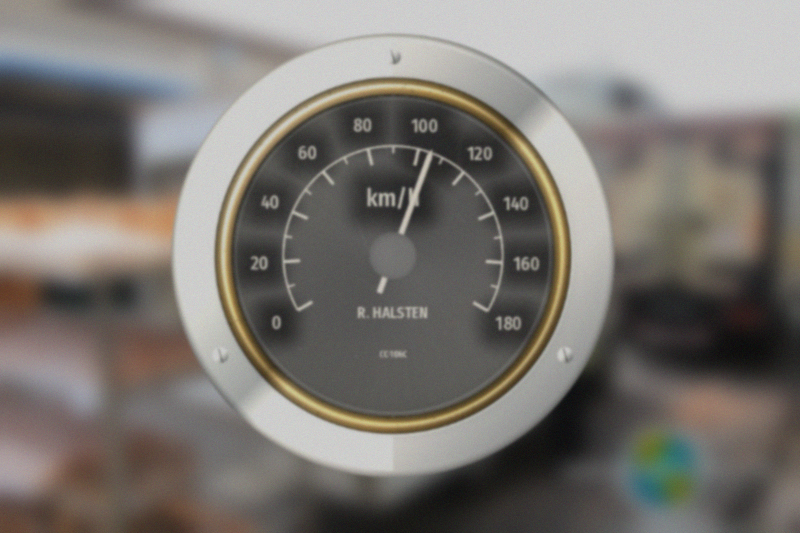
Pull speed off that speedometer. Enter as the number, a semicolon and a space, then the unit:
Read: 105; km/h
